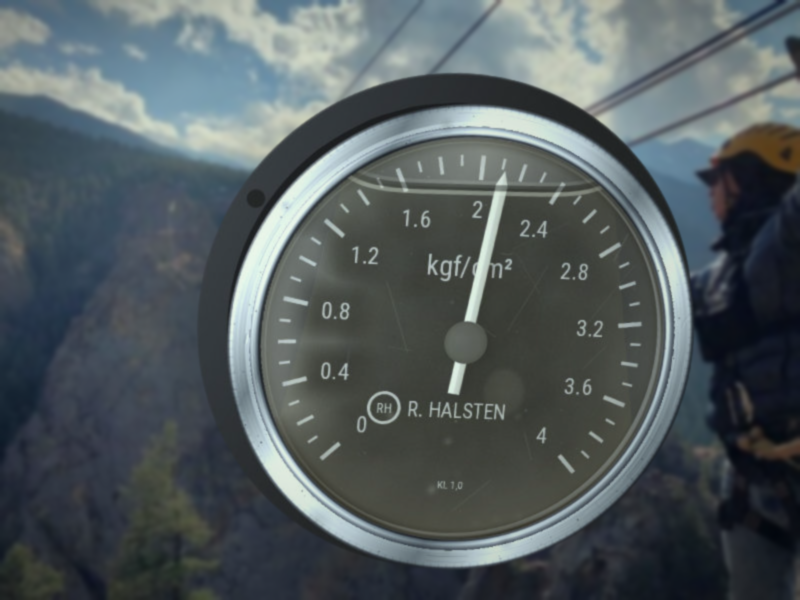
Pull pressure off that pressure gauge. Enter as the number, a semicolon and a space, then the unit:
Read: 2.1; kg/cm²
